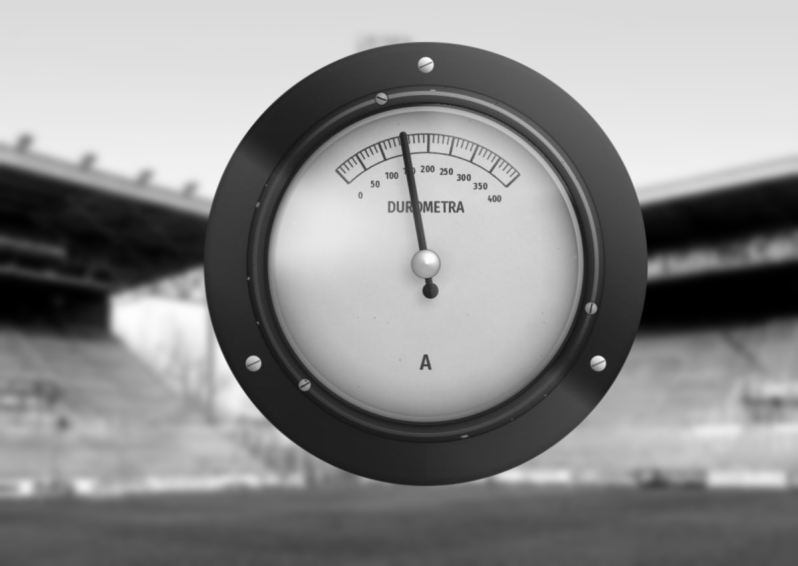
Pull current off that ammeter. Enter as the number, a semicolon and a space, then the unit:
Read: 150; A
